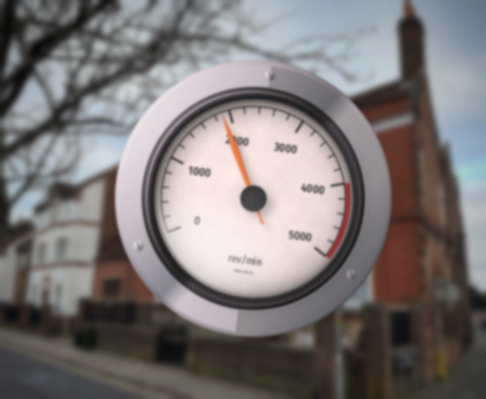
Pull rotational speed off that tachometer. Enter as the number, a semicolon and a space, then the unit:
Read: 1900; rpm
